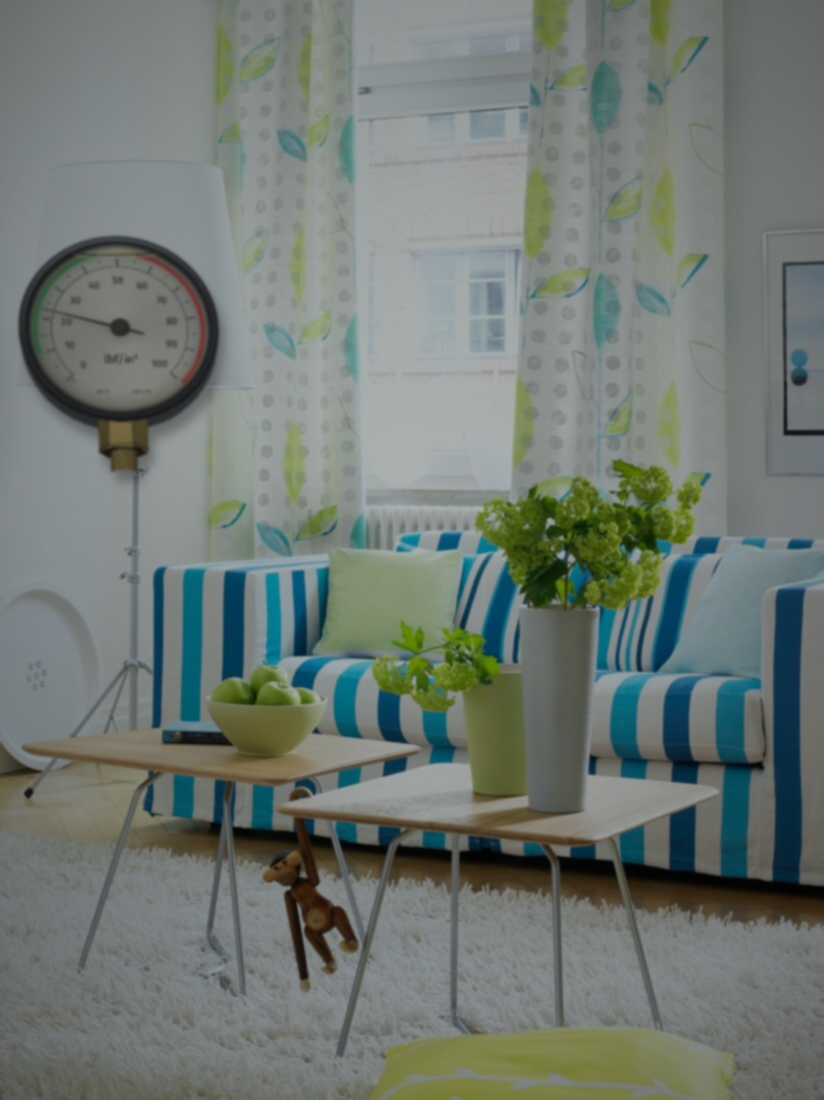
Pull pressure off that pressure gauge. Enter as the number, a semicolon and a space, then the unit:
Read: 22.5; psi
